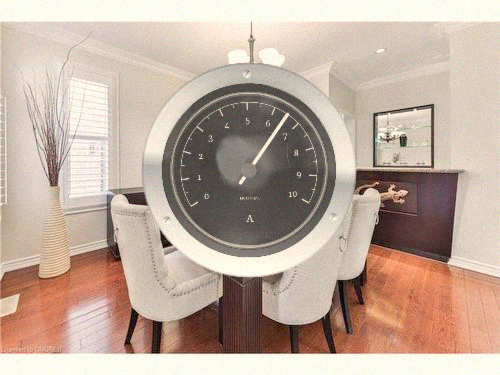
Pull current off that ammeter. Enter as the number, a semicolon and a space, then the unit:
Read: 6.5; A
